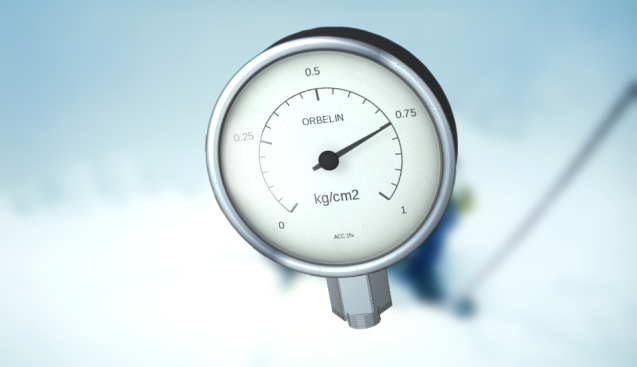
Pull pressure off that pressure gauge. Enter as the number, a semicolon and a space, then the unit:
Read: 0.75; kg/cm²
